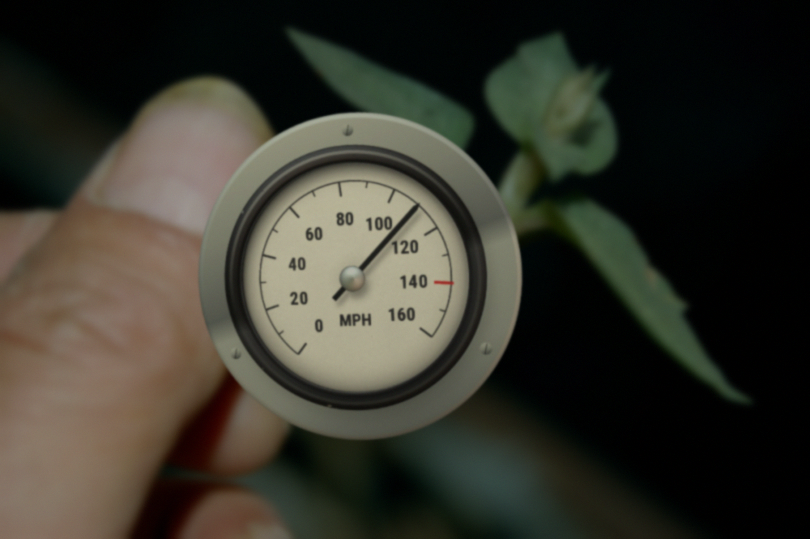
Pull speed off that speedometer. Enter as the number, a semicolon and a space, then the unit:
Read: 110; mph
